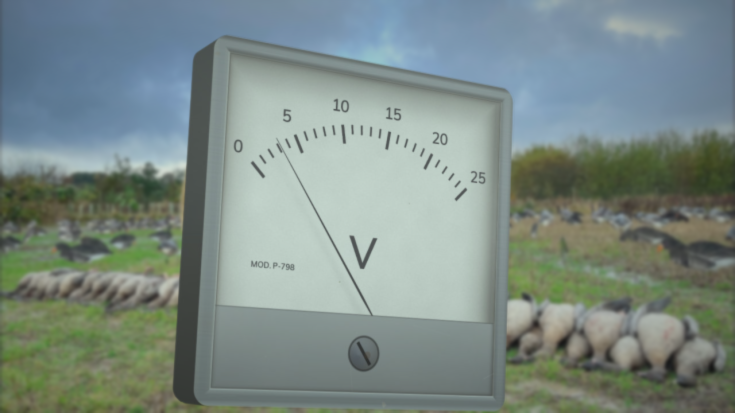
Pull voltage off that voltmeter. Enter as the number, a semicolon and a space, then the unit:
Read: 3; V
